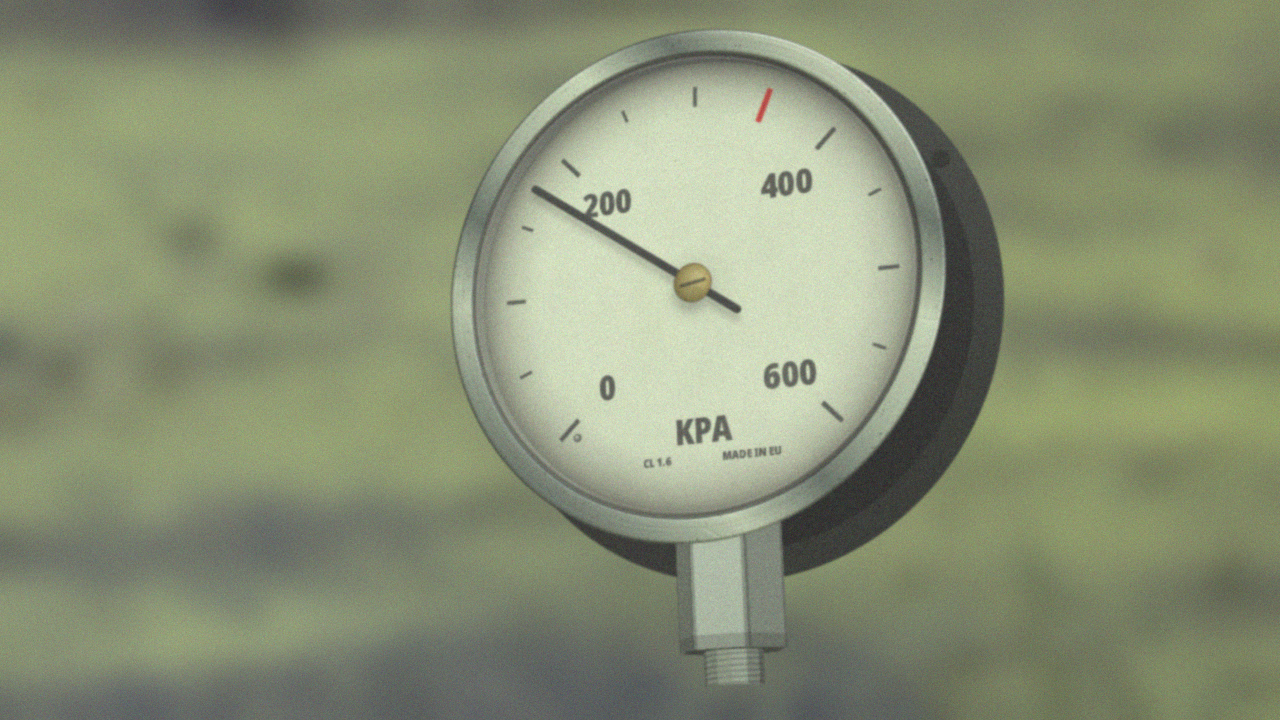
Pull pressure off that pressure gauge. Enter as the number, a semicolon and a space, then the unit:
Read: 175; kPa
